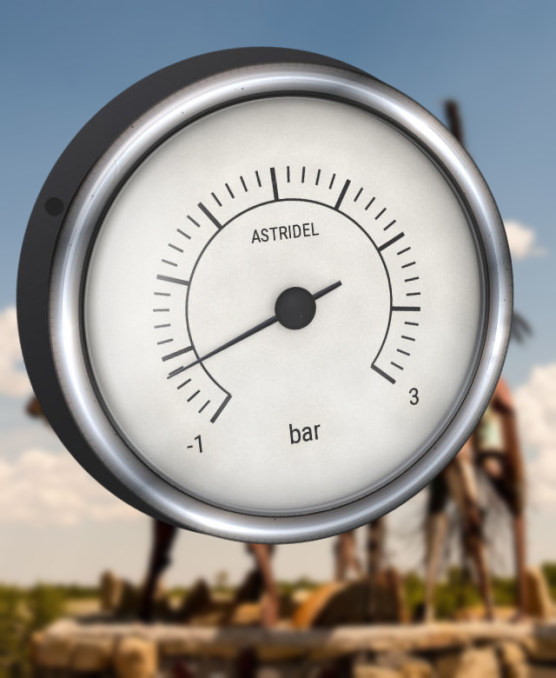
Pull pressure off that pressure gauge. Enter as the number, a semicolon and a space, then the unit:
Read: -0.6; bar
